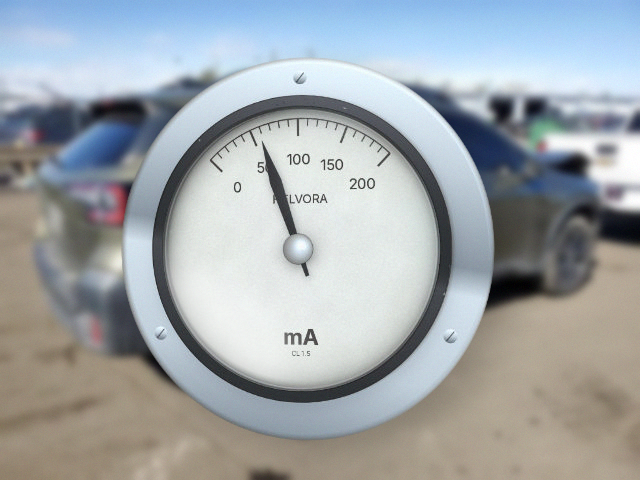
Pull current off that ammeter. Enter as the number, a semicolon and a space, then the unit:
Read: 60; mA
